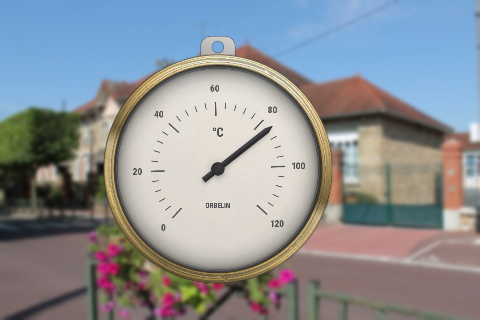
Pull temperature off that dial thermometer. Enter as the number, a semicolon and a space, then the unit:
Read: 84; °C
